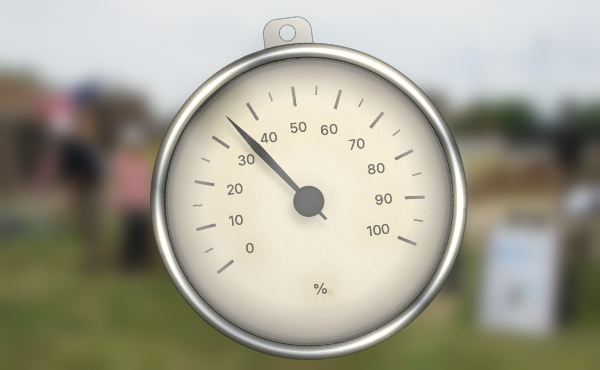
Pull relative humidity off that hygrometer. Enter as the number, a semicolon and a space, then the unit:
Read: 35; %
